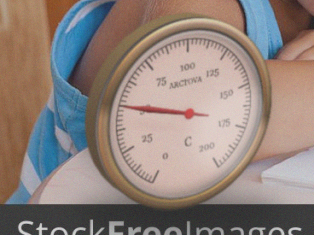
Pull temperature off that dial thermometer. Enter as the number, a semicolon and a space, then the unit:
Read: 50; °C
